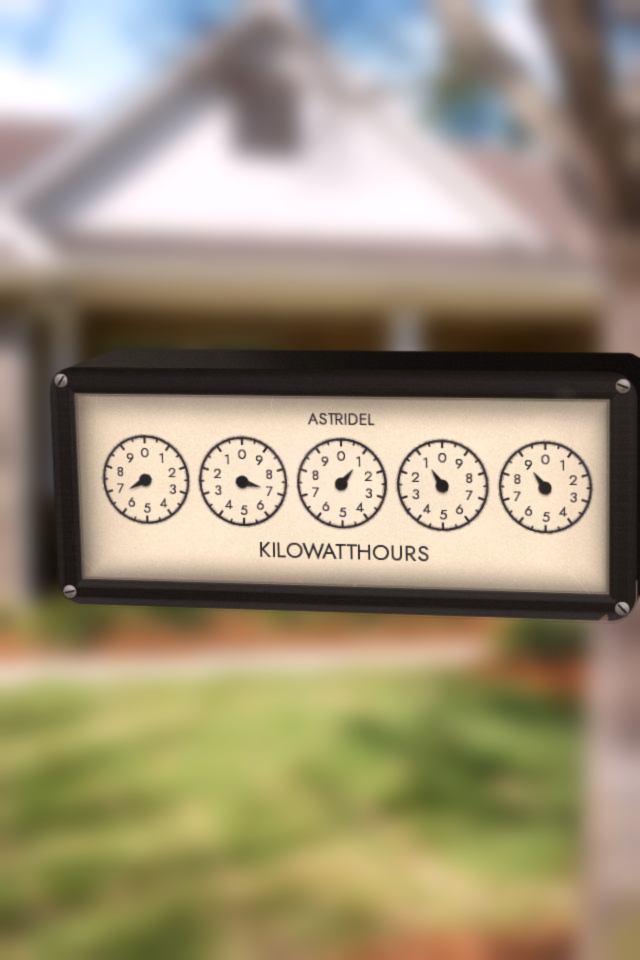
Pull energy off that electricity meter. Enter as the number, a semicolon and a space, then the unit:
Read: 67109; kWh
